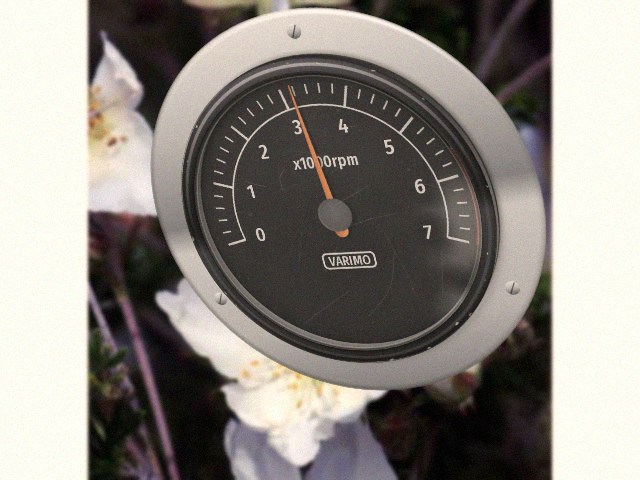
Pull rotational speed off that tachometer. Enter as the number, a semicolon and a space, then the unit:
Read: 3200; rpm
